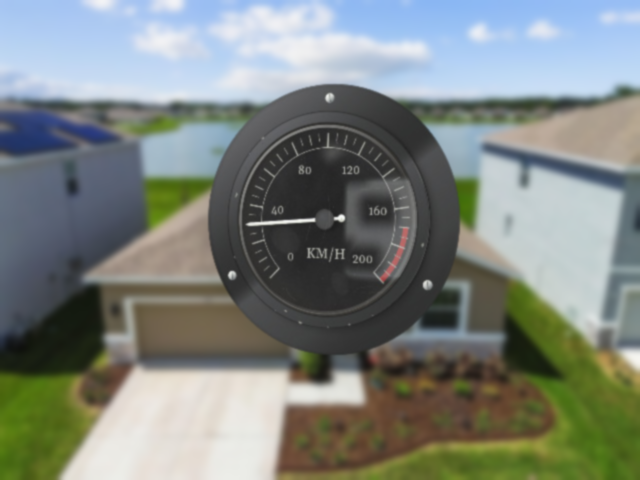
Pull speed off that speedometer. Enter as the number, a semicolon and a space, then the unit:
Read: 30; km/h
